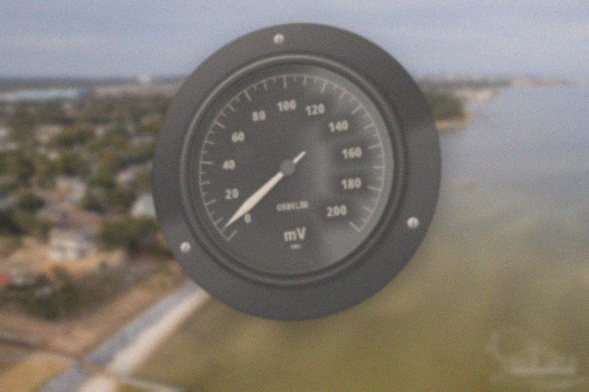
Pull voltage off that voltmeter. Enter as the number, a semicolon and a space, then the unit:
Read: 5; mV
